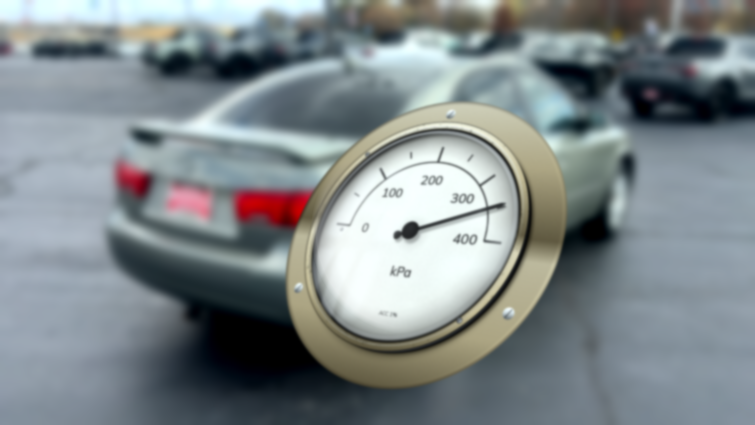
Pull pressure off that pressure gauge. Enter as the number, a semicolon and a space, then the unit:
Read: 350; kPa
